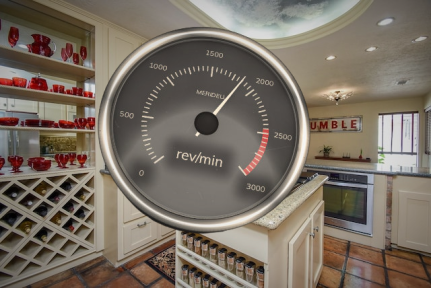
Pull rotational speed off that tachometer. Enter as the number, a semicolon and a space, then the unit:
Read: 1850; rpm
